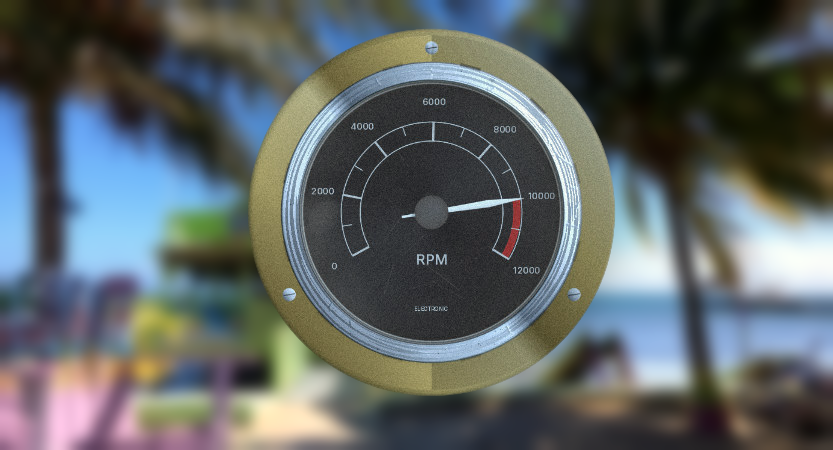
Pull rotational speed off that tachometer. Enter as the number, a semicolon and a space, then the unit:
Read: 10000; rpm
